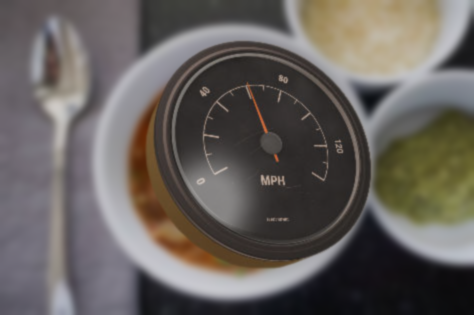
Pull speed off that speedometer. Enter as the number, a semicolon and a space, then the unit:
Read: 60; mph
